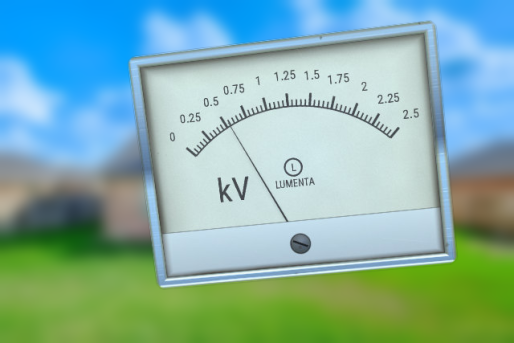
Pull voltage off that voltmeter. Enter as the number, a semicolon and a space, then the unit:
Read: 0.55; kV
